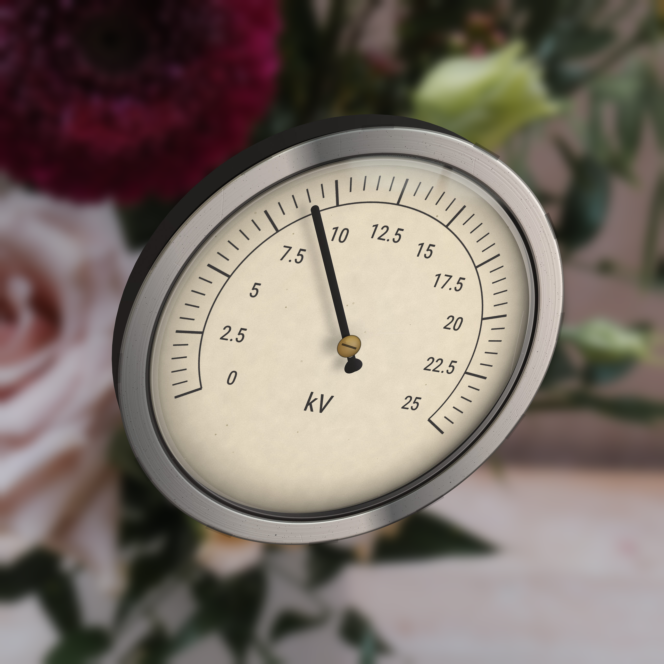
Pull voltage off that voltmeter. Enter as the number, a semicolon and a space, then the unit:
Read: 9; kV
